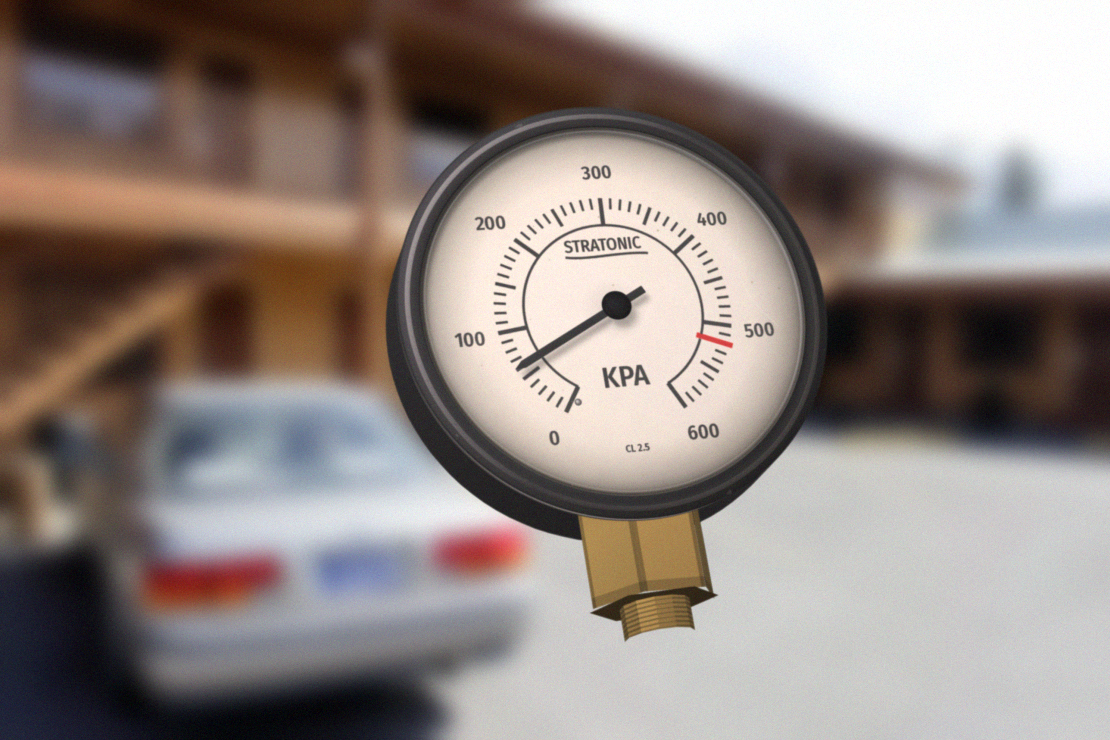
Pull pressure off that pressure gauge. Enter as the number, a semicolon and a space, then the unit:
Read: 60; kPa
